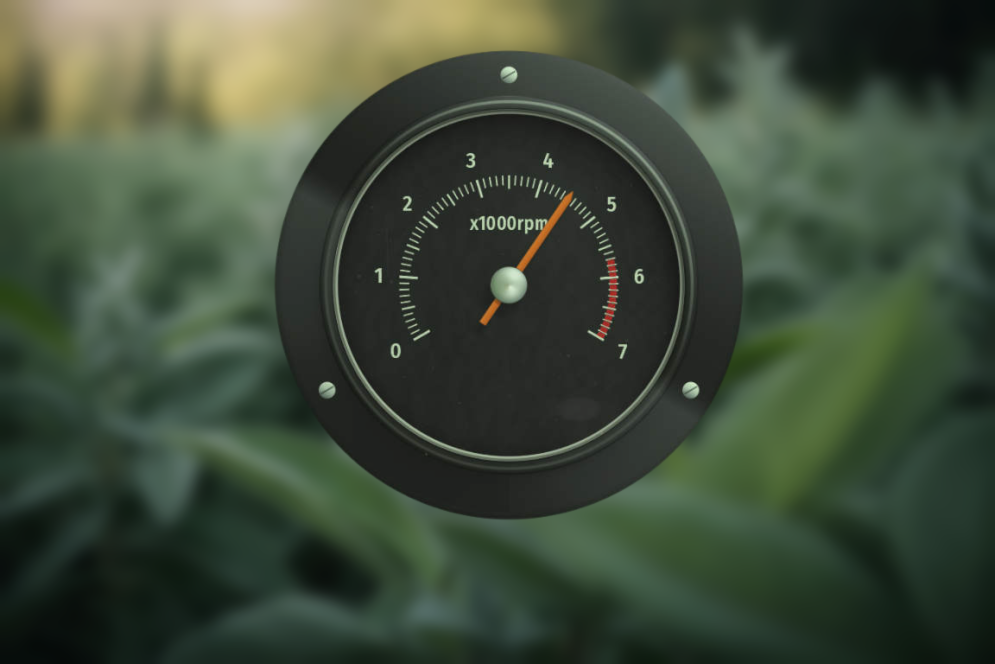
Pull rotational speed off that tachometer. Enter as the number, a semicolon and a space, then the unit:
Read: 4500; rpm
